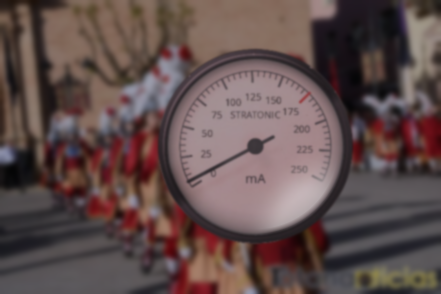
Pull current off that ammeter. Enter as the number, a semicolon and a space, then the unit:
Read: 5; mA
